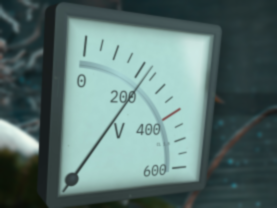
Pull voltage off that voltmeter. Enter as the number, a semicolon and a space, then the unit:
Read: 225; V
